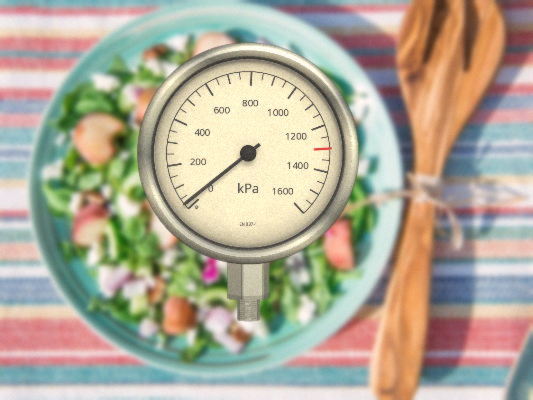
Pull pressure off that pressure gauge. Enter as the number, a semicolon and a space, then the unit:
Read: 25; kPa
